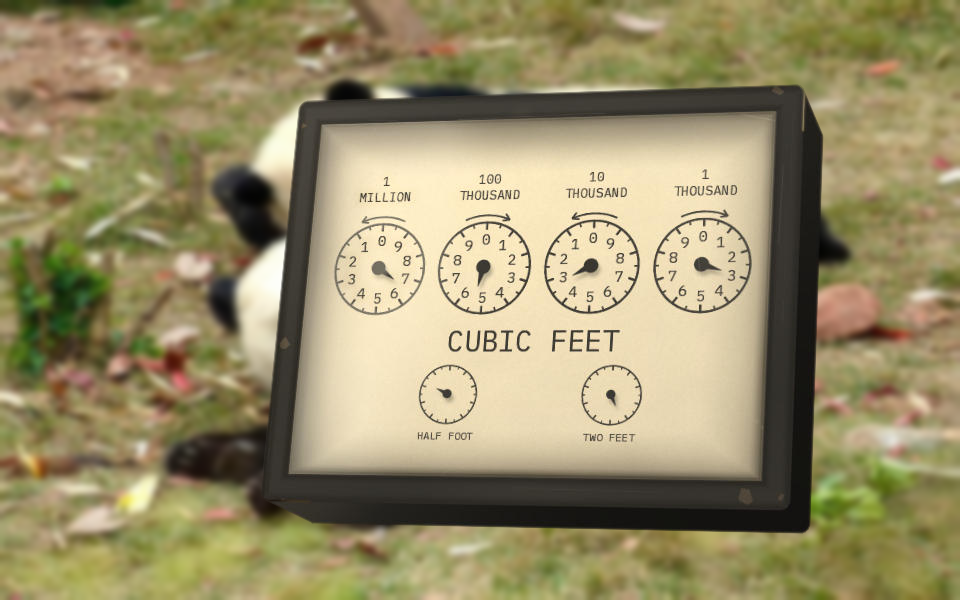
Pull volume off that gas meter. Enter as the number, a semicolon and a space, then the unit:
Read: 653300; ft³
